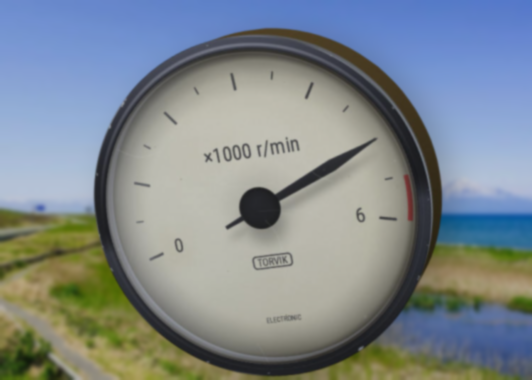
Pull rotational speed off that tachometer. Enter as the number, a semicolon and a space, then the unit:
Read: 5000; rpm
